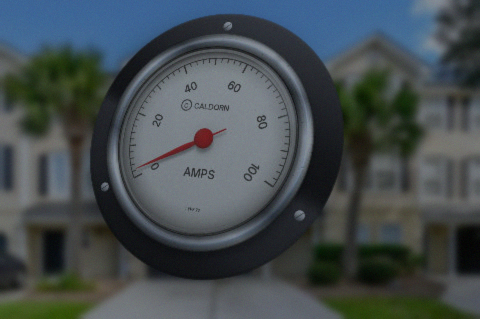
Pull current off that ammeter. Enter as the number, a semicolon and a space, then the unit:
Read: 2; A
